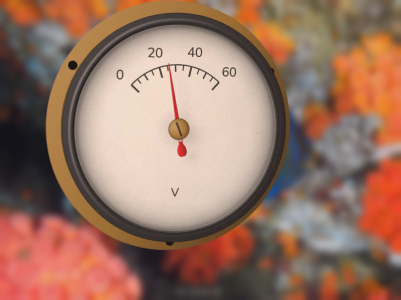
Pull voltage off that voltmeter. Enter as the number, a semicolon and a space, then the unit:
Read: 25; V
